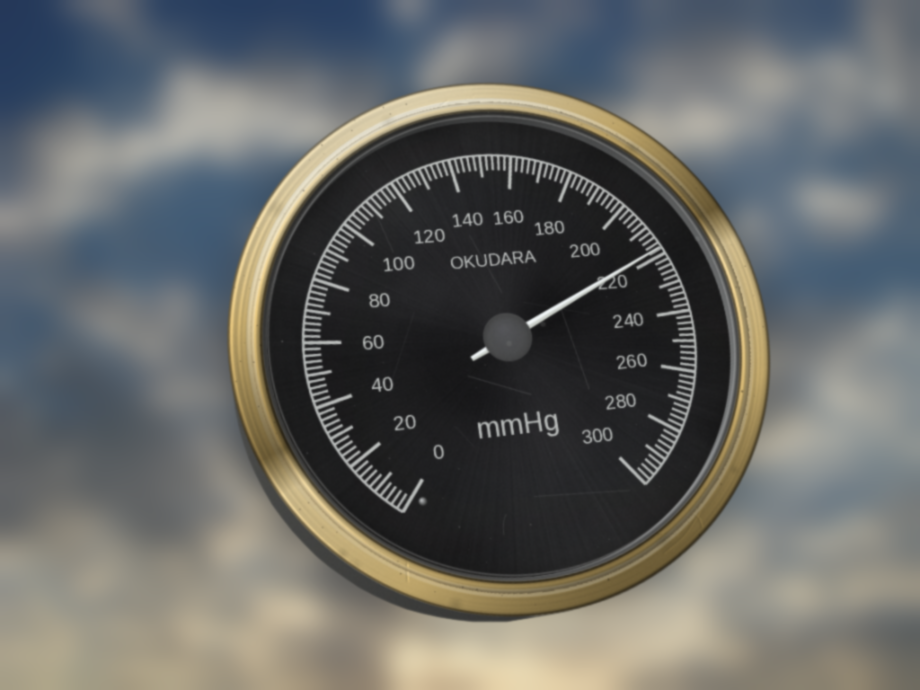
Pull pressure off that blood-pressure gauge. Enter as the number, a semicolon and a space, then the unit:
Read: 218; mmHg
